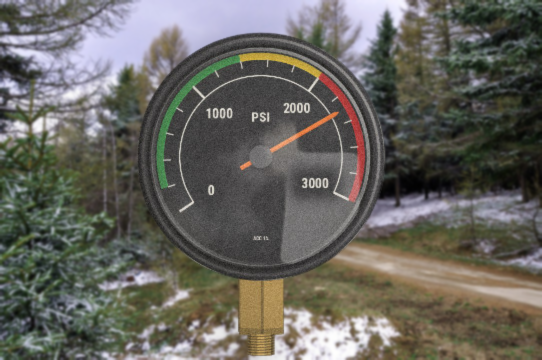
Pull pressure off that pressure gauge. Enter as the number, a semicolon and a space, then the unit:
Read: 2300; psi
